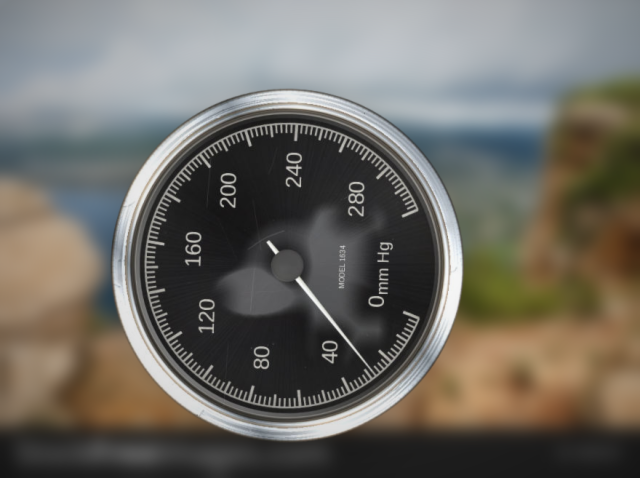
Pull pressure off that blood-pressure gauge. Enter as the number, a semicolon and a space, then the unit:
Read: 28; mmHg
